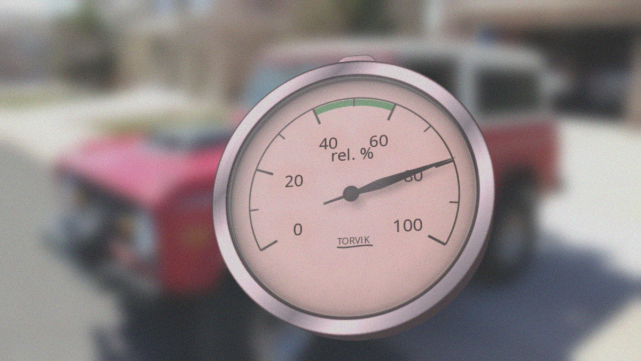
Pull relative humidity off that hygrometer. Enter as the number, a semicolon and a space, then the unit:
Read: 80; %
